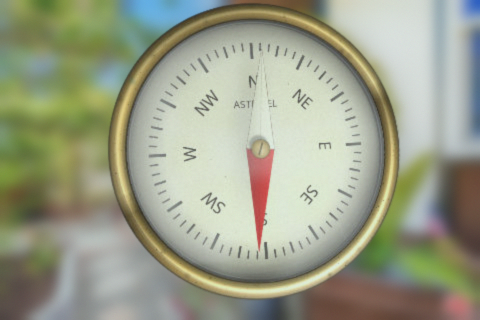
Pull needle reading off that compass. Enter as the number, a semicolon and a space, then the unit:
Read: 185; °
